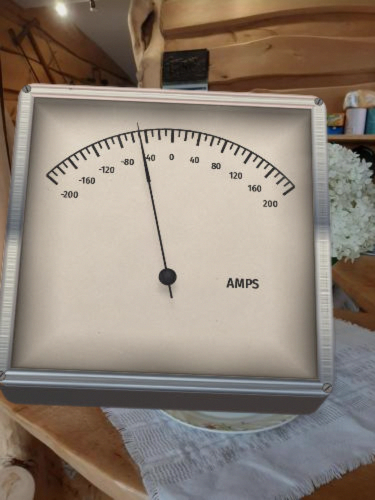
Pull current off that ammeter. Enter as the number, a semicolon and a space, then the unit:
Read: -50; A
